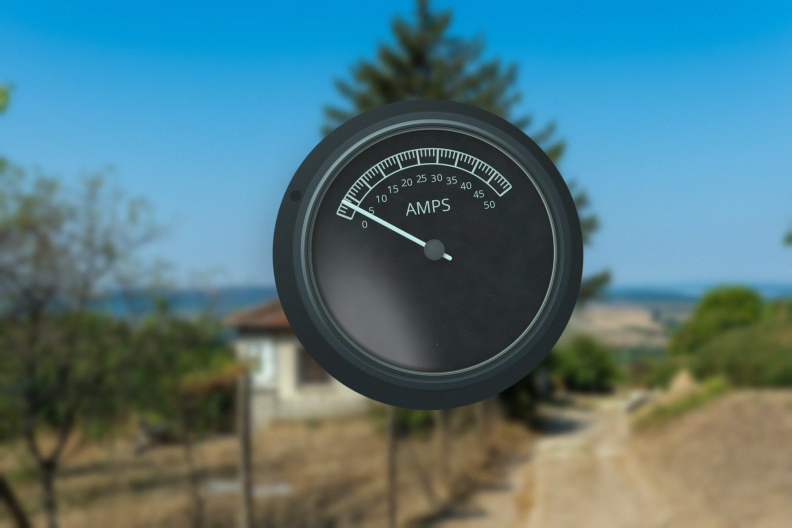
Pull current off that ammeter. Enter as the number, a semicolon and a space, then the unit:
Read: 3; A
